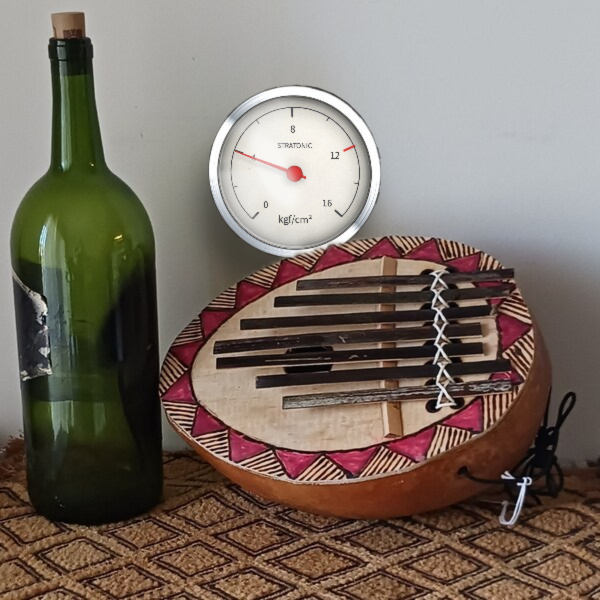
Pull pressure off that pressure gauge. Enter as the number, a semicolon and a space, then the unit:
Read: 4; kg/cm²
